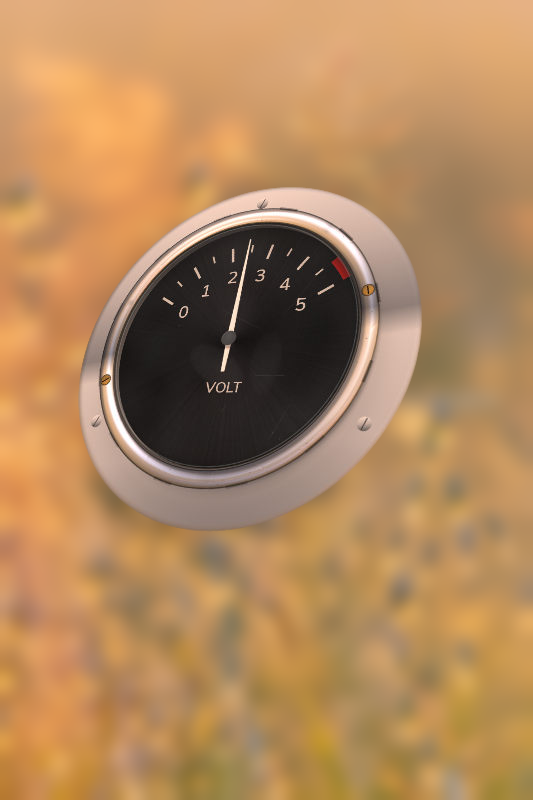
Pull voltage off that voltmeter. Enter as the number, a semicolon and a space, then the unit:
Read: 2.5; V
